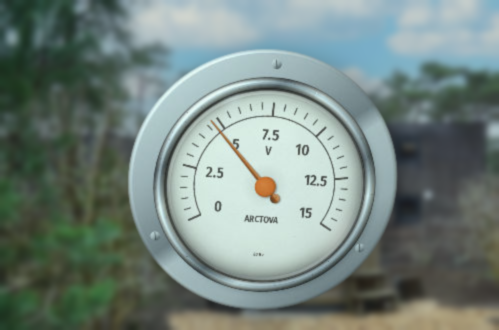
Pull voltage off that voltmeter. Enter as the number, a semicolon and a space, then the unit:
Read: 4.75; V
